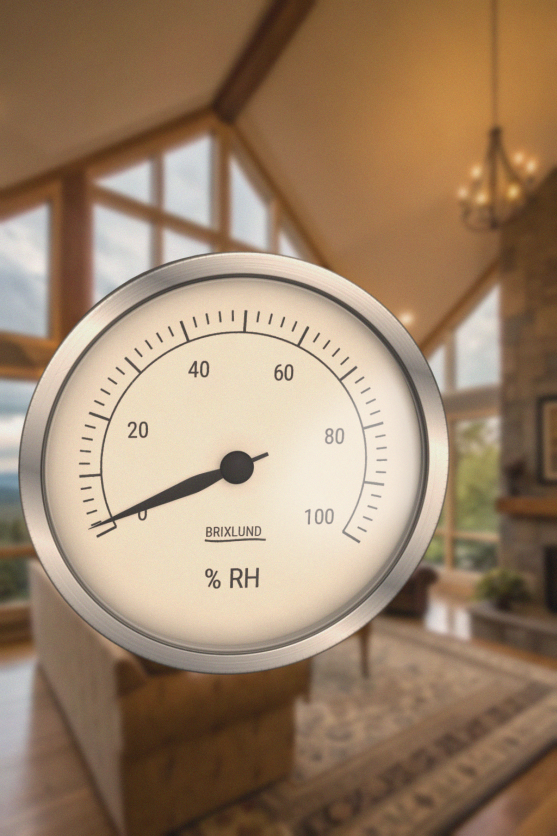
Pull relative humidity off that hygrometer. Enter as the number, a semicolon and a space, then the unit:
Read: 2; %
